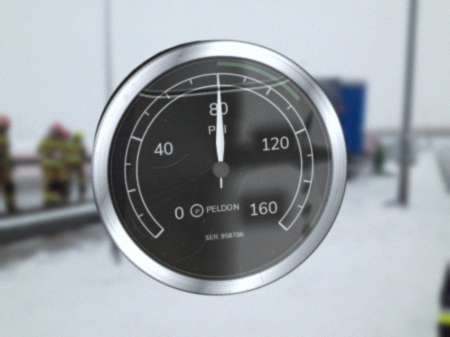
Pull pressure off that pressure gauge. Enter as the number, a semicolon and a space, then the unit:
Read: 80; psi
